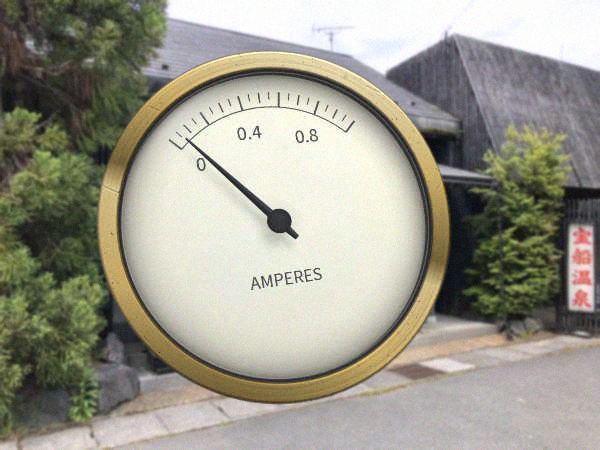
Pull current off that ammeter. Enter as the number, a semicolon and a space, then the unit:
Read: 0.05; A
